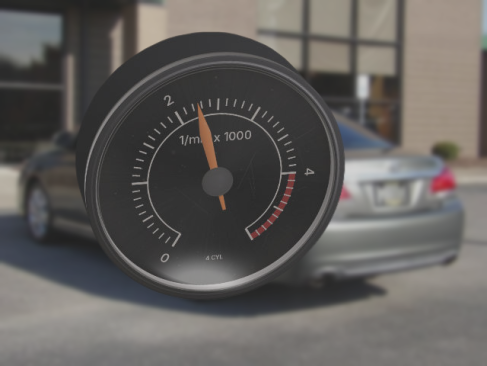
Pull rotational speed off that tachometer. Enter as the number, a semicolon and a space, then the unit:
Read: 2250; rpm
